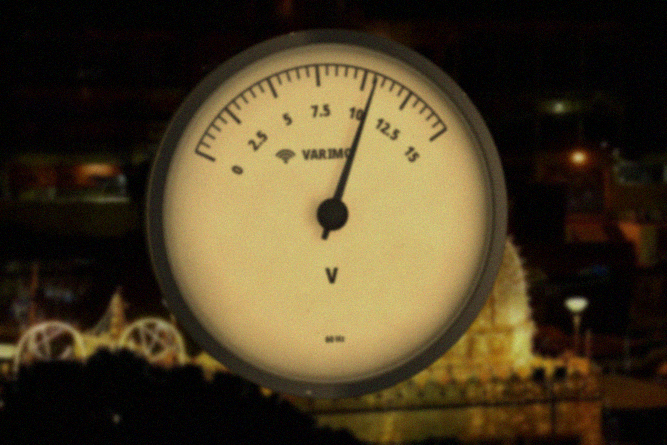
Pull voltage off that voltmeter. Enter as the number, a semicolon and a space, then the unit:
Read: 10.5; V
